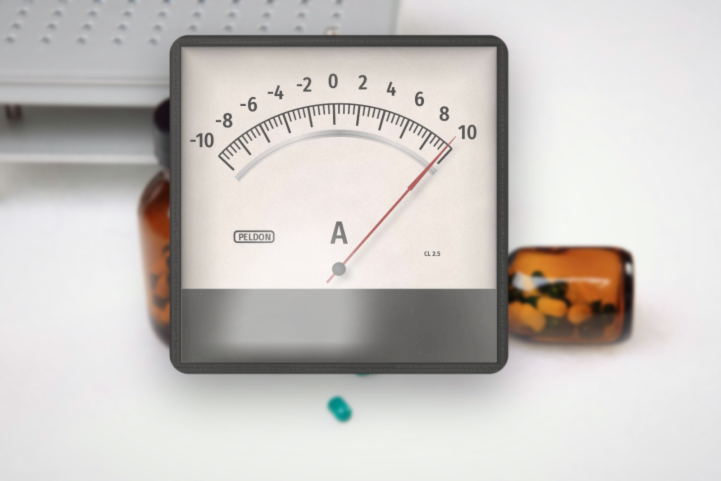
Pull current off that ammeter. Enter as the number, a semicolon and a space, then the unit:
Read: 9.6; A
